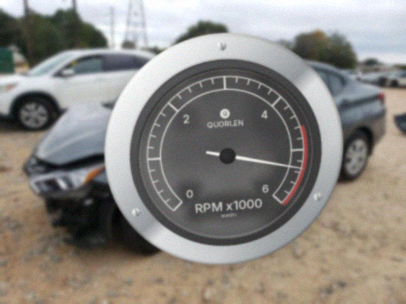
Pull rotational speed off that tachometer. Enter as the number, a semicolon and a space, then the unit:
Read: 5300; rpm
